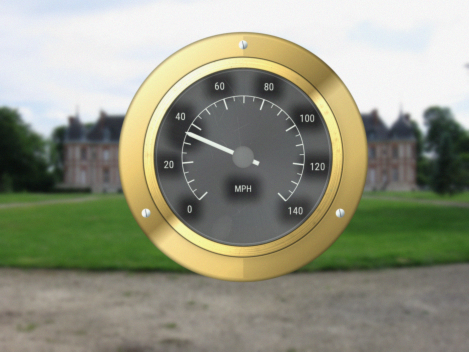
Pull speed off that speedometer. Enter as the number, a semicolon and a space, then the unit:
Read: 35; mph
